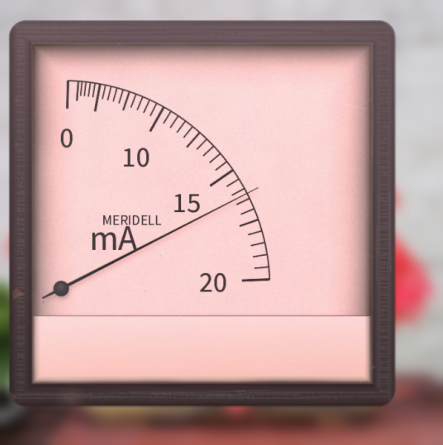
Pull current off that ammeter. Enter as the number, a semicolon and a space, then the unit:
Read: 16.25; mA
